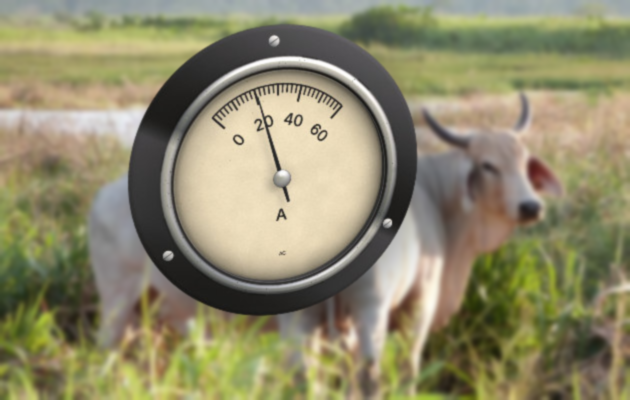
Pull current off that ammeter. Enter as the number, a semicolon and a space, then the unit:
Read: 20; A
